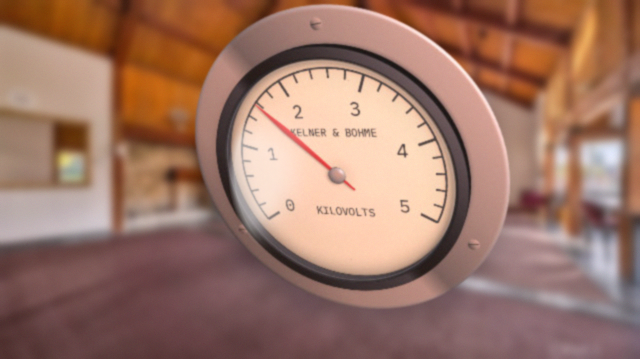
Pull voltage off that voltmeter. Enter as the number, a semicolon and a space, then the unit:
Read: 1.6; kV
